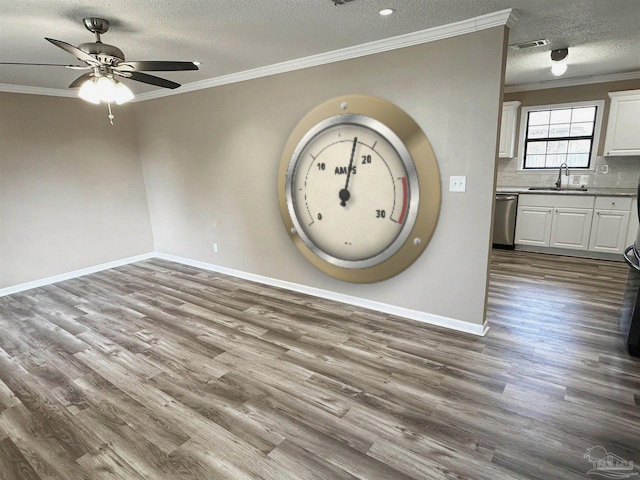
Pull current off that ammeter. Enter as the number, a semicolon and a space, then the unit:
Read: 17.5; A
